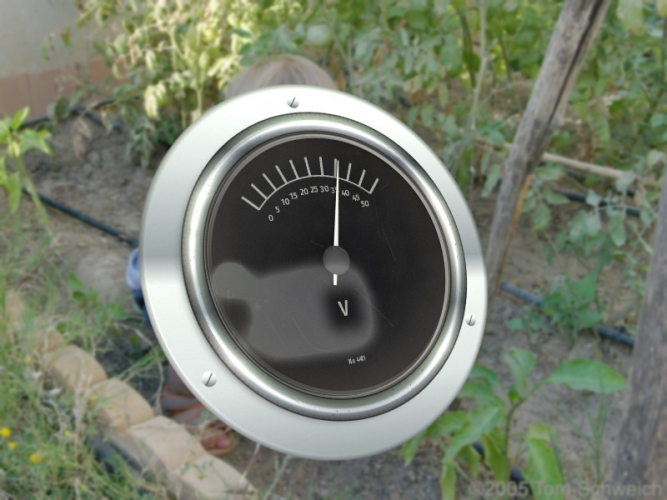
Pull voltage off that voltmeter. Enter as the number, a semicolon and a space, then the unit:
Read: 35; V
